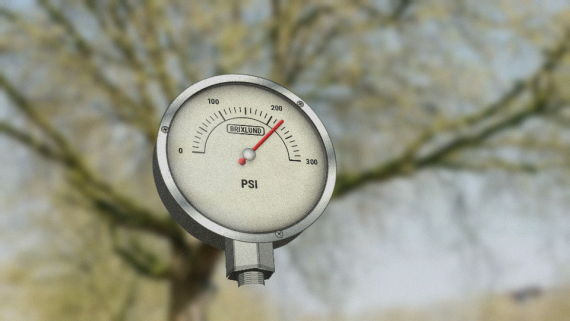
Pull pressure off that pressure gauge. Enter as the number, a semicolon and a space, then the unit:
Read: 220; psi
